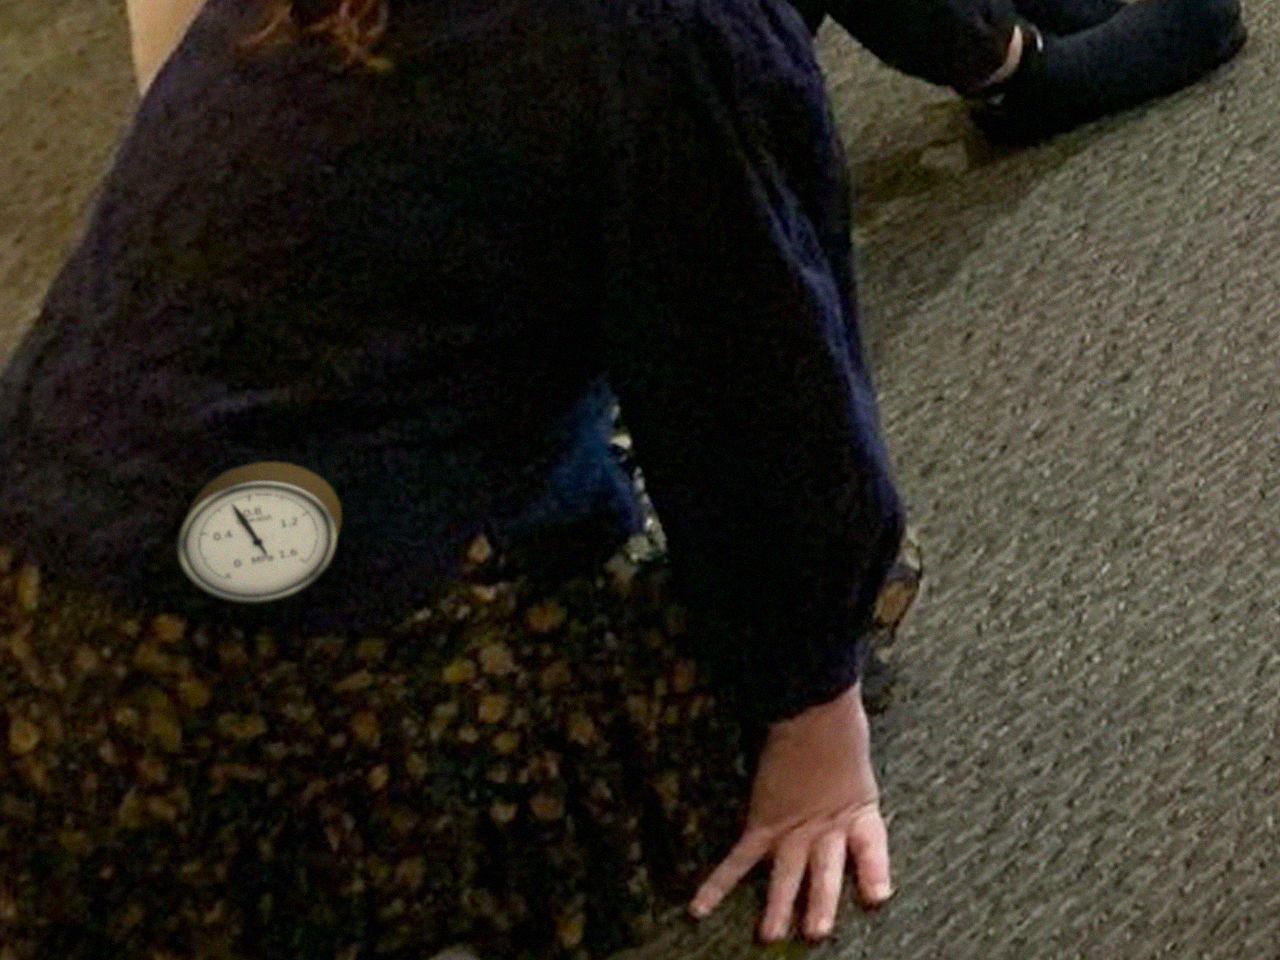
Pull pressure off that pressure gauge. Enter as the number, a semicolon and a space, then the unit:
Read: 0.7; MPa
